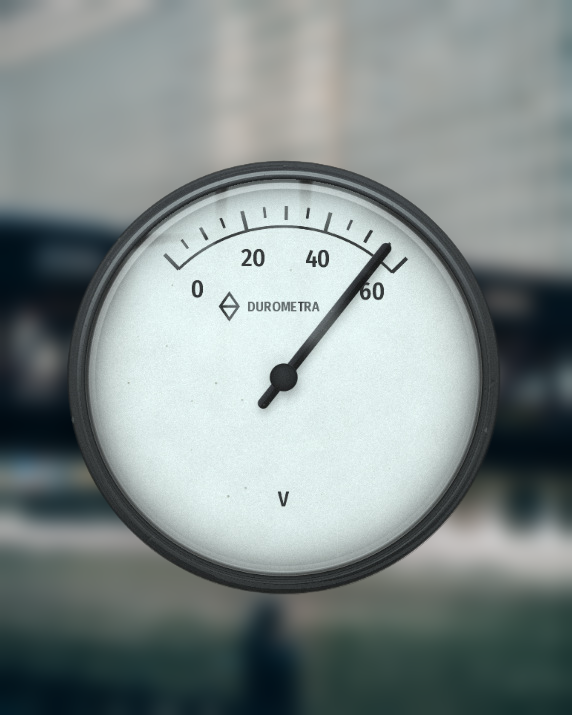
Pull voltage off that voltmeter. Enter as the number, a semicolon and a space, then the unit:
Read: 55; V
